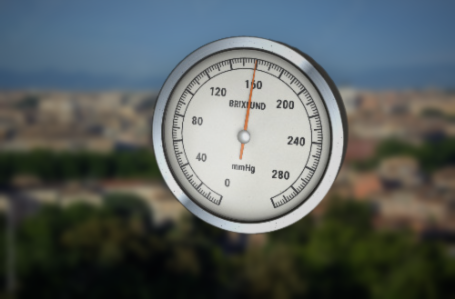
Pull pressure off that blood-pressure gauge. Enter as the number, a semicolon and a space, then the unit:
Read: 160; mmHg
